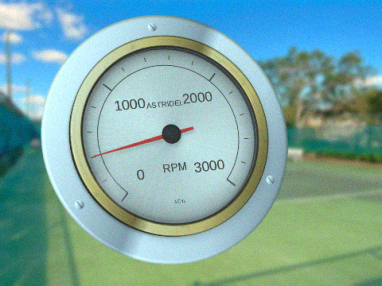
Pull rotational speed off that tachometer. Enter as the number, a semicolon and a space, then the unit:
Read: 400; rpm
